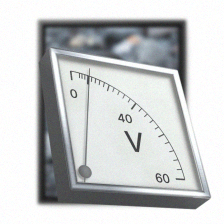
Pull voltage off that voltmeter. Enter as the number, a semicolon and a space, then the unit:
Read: 20; V
